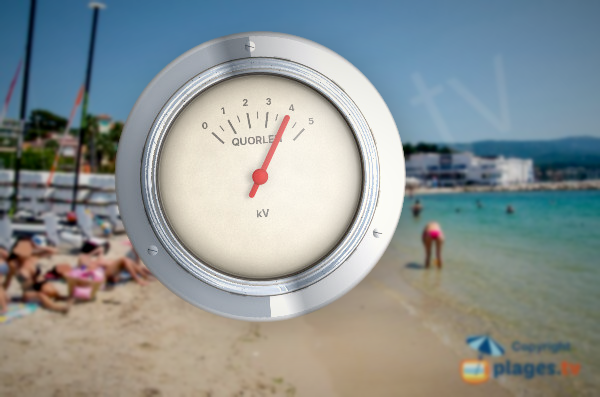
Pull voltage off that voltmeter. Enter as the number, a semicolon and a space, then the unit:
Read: 4; kV
